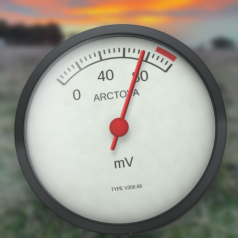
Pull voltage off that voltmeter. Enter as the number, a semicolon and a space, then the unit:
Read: 76; mV
